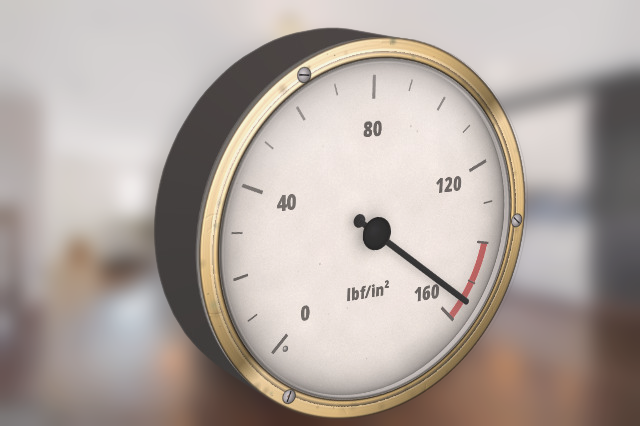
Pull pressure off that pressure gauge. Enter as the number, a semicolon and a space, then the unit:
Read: 155; psi
